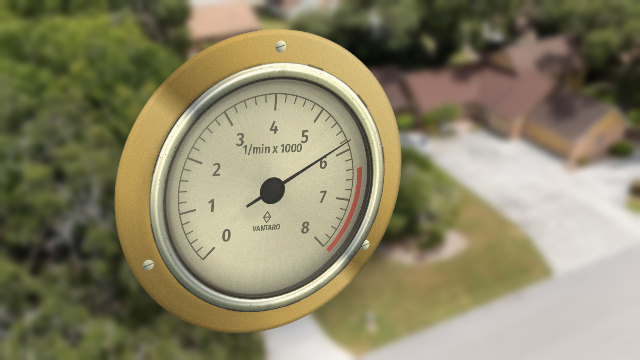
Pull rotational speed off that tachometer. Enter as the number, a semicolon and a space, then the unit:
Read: 5800; rpm
